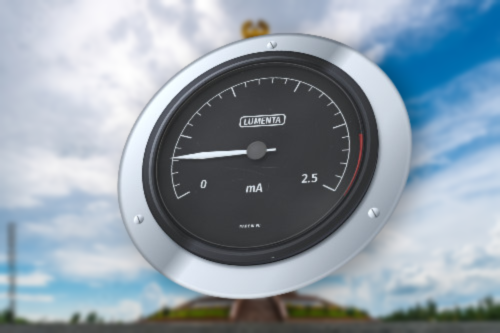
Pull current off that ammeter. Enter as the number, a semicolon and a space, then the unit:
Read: 0.3; mA
